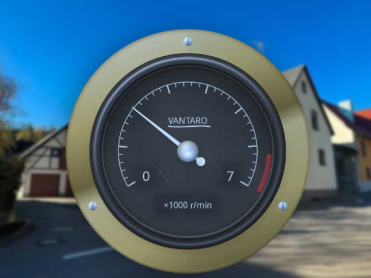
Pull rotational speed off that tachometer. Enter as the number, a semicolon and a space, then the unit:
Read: 2000; rpm
